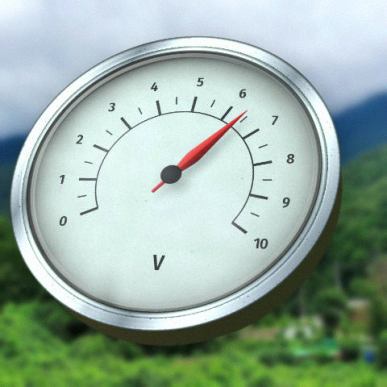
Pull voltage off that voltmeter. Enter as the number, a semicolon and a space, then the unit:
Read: 6.5; V
